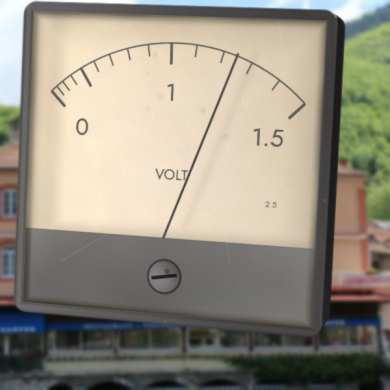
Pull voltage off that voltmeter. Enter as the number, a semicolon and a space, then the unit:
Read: 1.25; V
